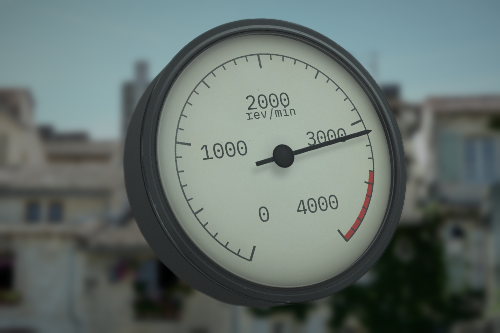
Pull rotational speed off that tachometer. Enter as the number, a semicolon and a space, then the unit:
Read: 3100; rpm
